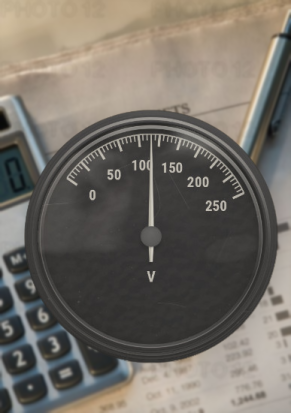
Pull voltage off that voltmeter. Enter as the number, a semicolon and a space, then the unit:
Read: 115; V
